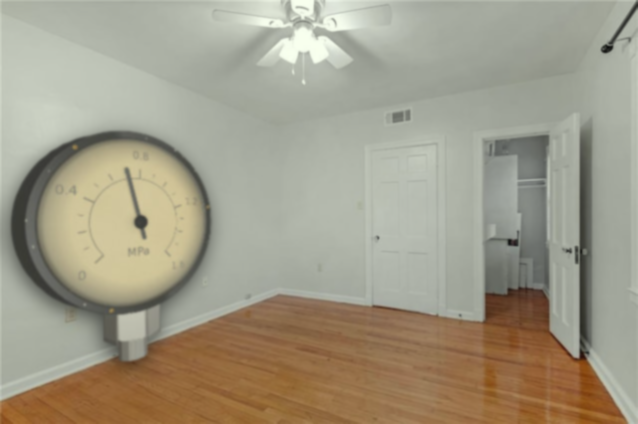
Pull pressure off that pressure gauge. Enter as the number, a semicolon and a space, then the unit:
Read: 0.7; MPa
